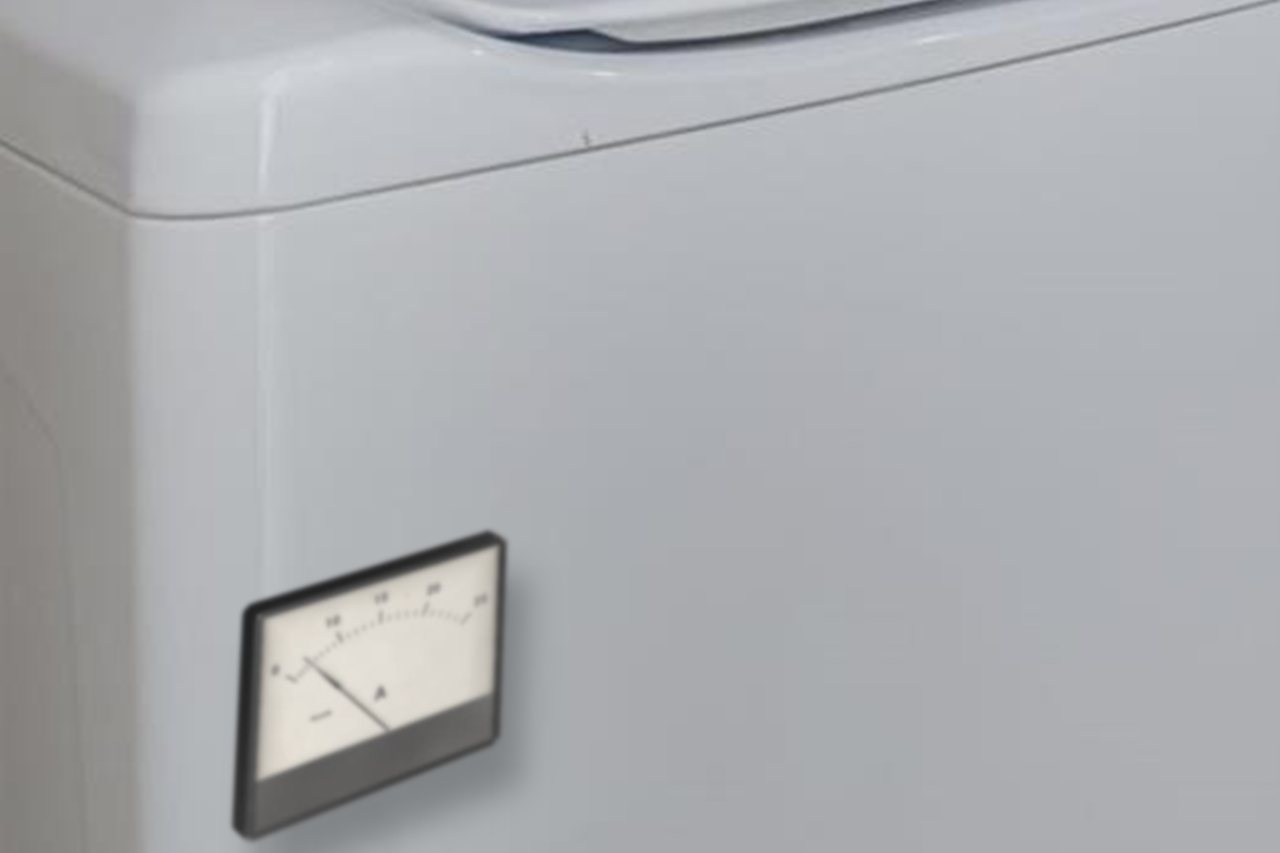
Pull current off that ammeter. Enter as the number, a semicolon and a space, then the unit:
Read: 5; A
